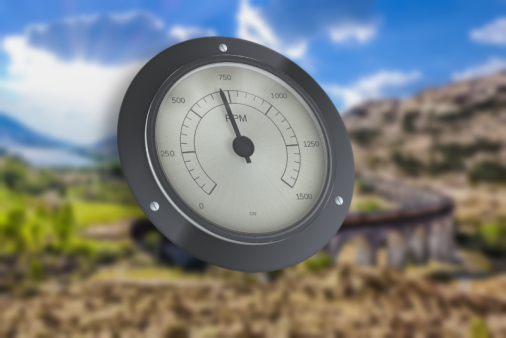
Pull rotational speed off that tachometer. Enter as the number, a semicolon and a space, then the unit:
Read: 700; rpm
